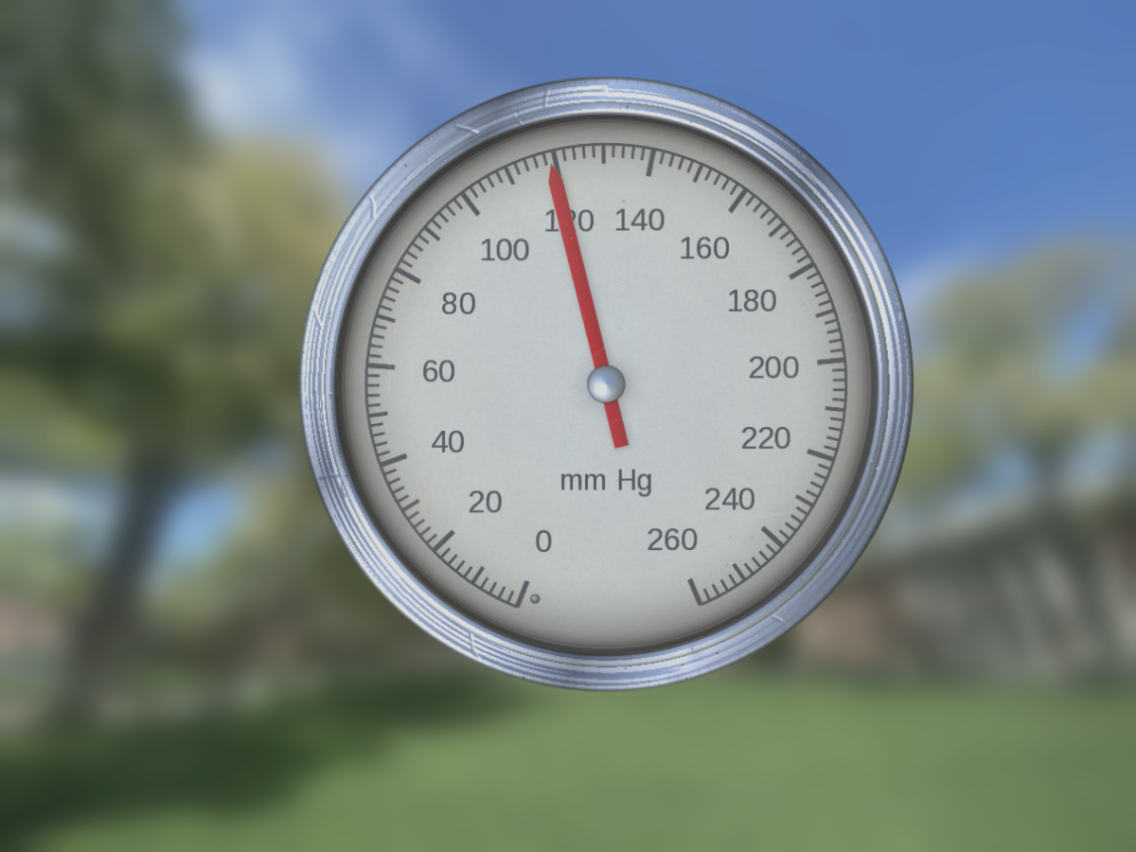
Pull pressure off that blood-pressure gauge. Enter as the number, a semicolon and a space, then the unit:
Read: 119; mmHg
